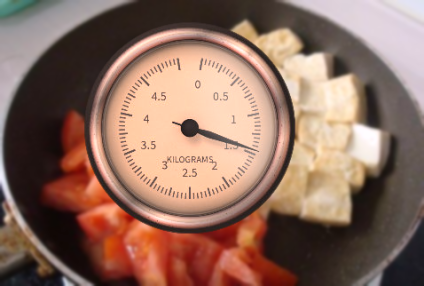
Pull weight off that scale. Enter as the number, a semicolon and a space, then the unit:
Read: 1.45; kg
